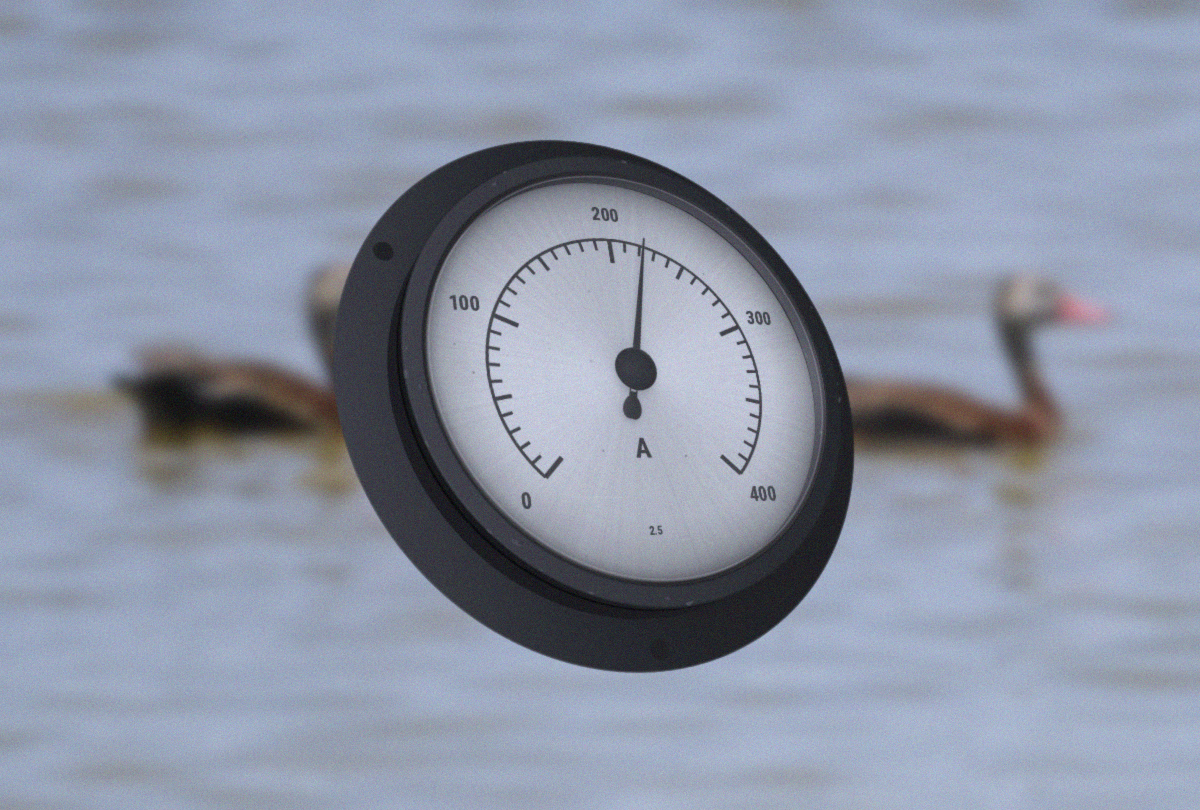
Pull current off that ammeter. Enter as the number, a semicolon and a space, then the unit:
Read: 220; A
